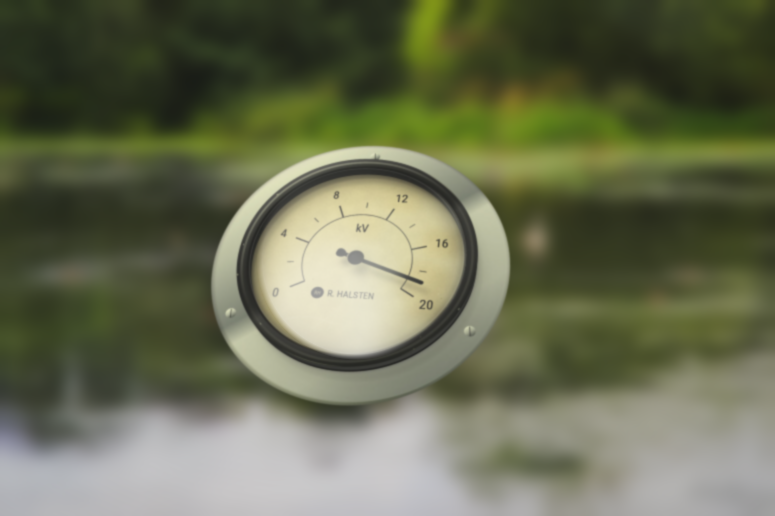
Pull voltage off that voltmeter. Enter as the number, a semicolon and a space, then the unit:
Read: 19; kV
